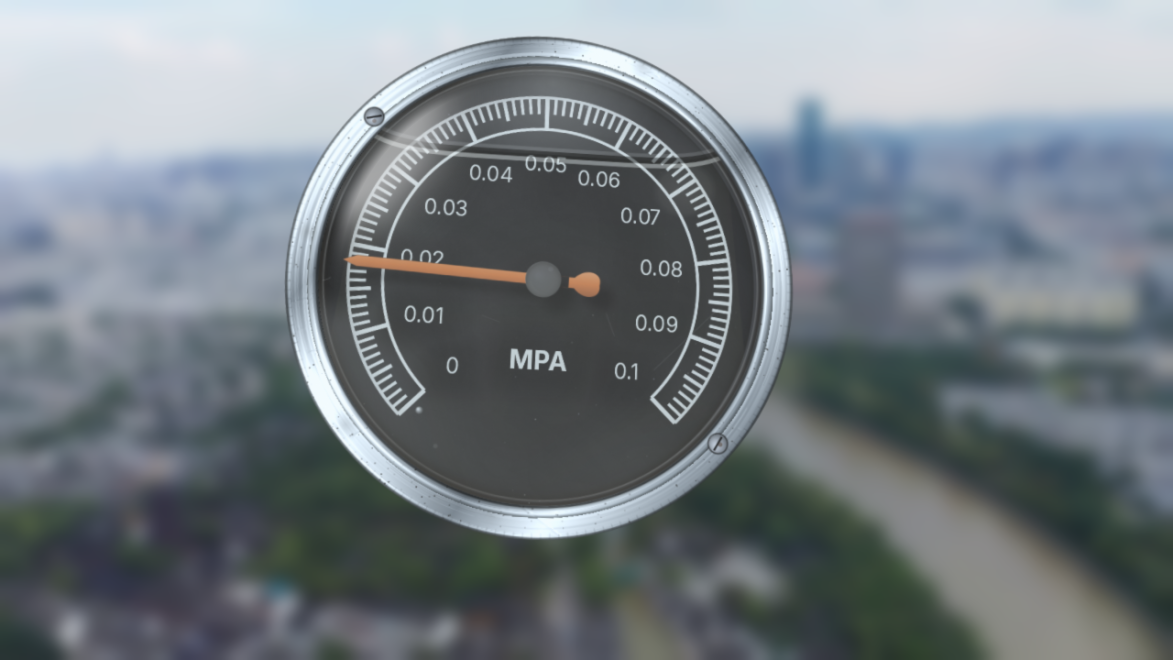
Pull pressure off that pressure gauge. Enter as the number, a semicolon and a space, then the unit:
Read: 0.018; MPa
